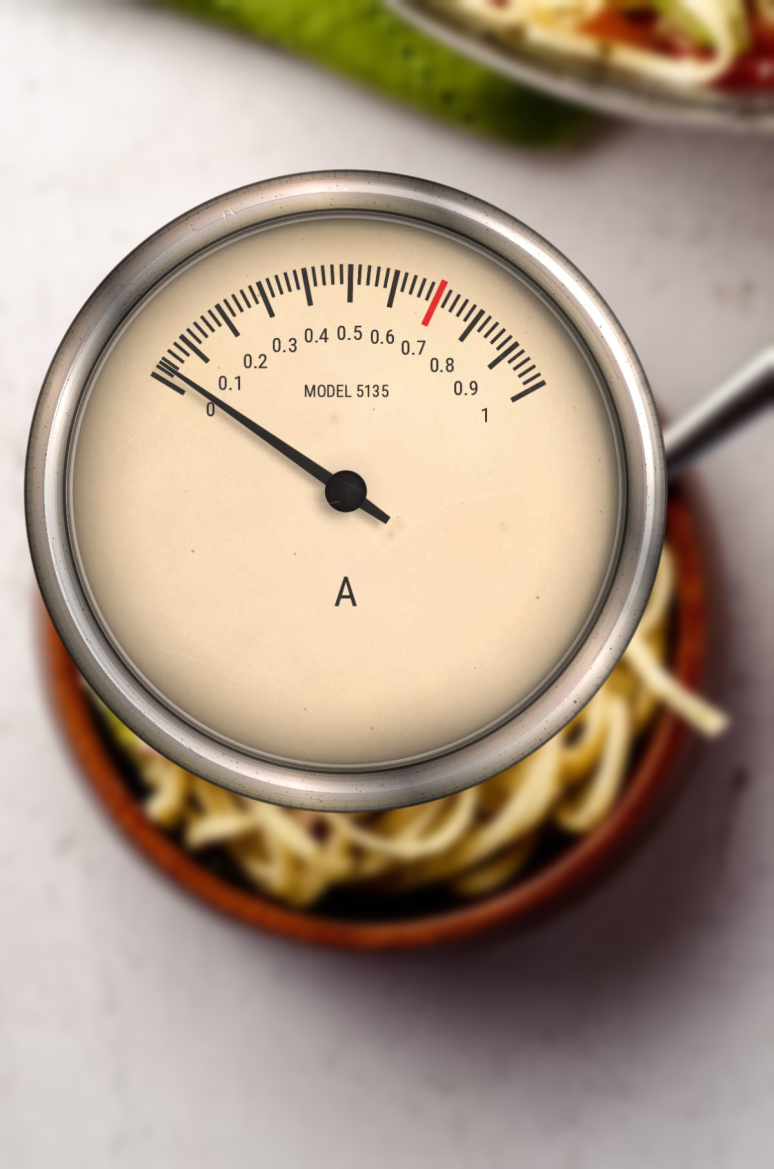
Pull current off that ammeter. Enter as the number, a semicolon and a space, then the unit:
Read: 0.03; A
